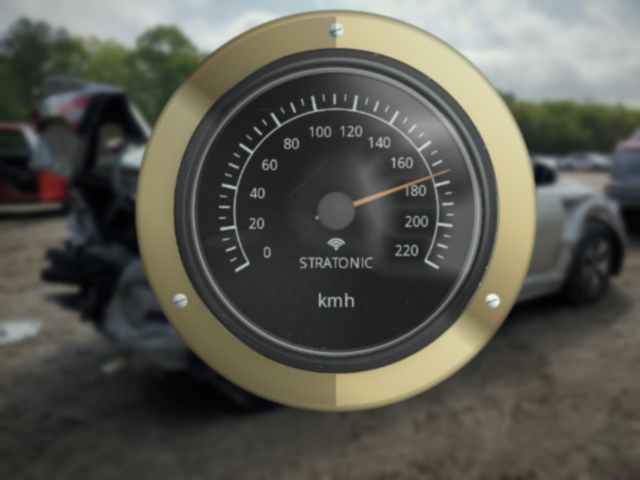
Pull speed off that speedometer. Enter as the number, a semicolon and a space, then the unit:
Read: 175; km/h
